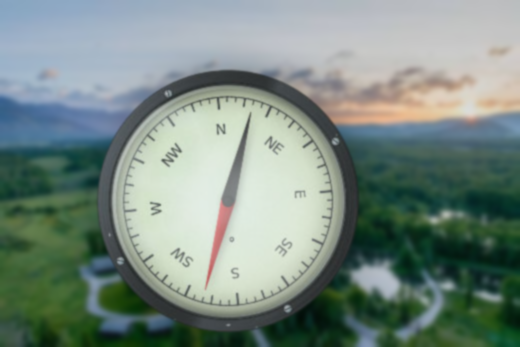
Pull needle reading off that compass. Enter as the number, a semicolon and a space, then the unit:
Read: 200; °
